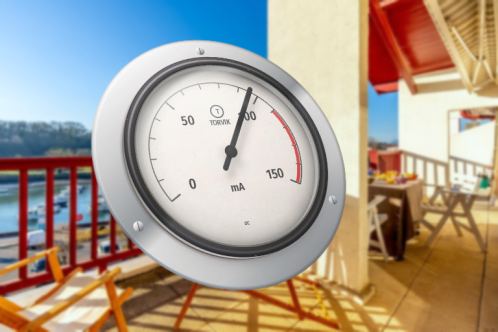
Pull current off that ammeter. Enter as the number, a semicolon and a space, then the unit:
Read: 95; mA
